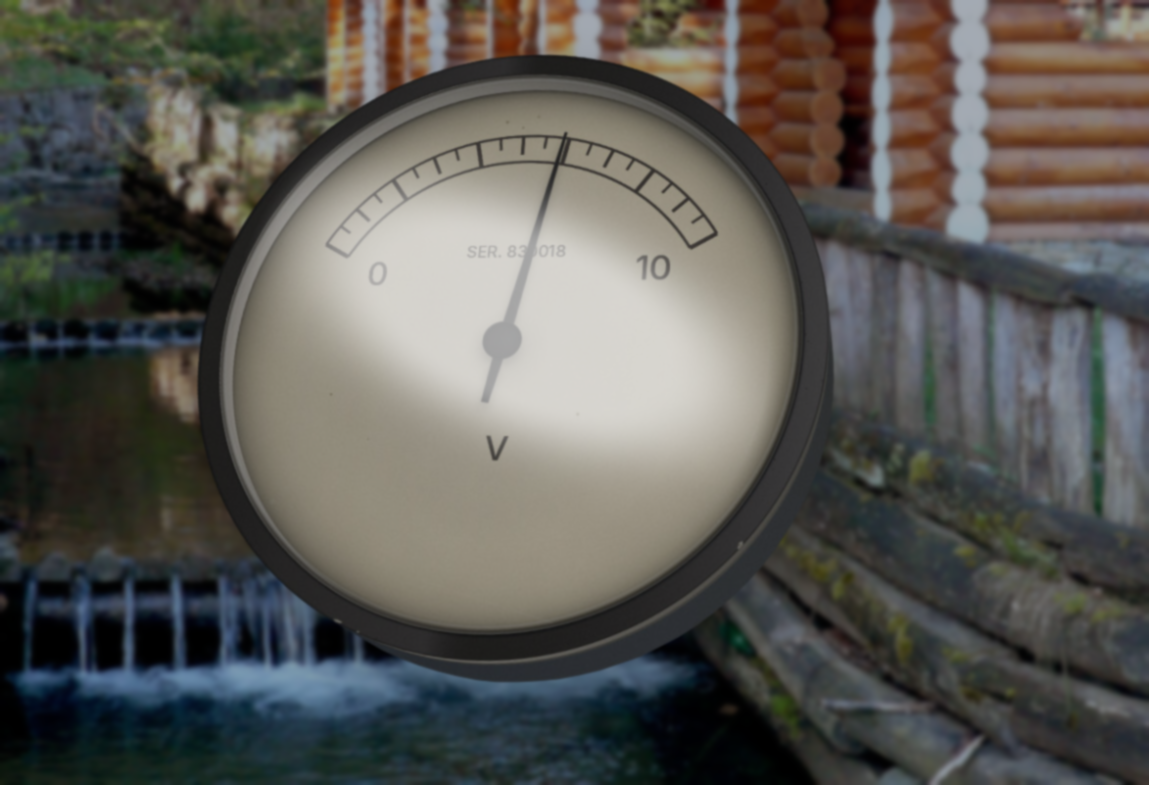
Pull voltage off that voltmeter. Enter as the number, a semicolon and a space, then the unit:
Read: 6; V
